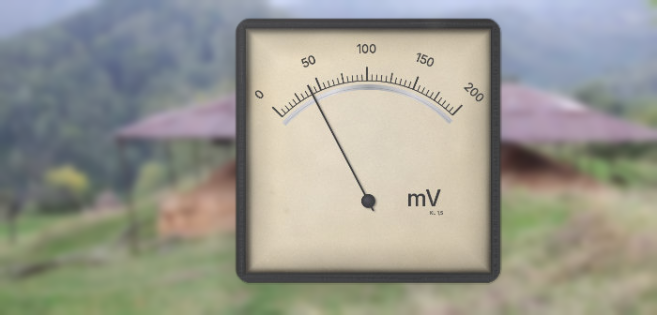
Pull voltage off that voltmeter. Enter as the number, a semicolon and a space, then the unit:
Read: 40; mV
